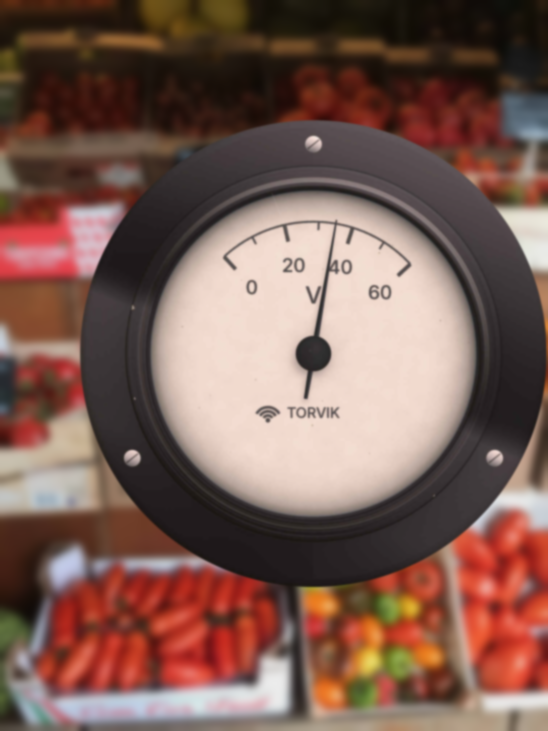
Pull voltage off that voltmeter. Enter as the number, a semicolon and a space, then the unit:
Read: 35; V
